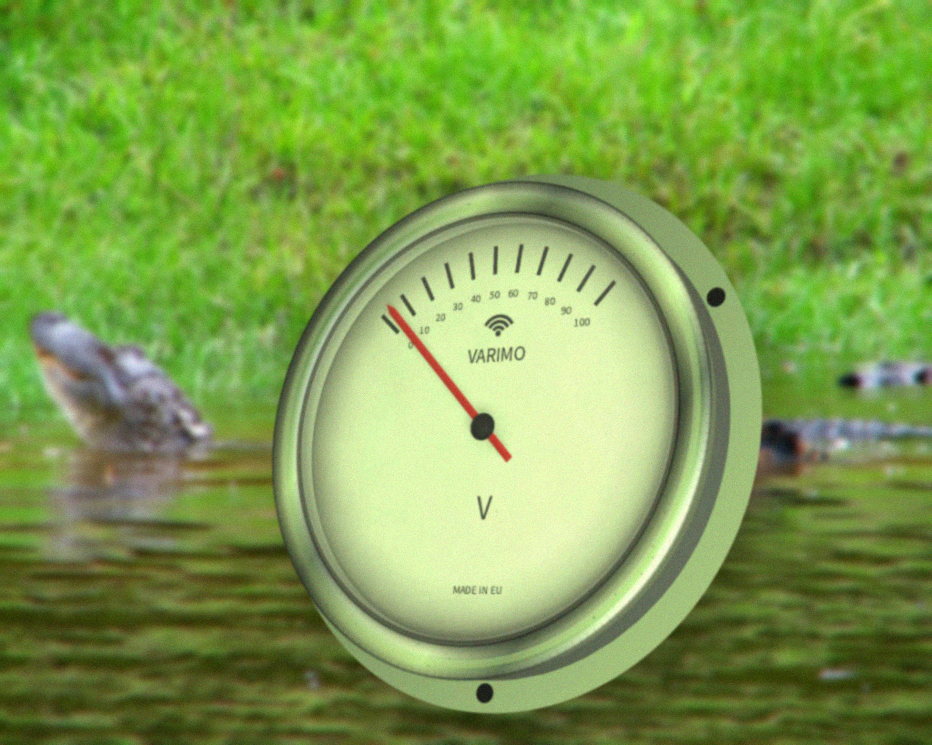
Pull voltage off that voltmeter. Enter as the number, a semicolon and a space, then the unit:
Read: 5; V
